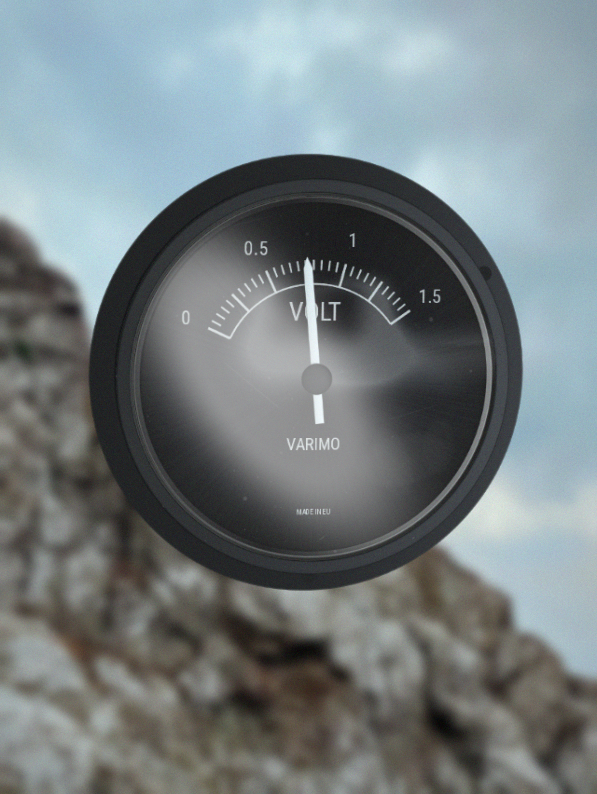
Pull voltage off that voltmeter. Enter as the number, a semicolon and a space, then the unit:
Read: 0.75; V
